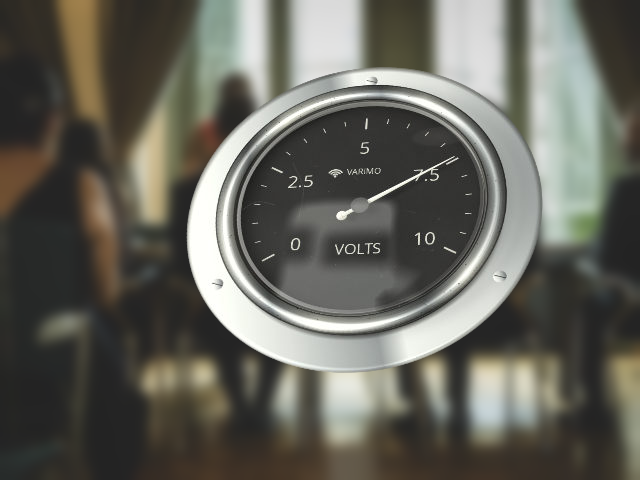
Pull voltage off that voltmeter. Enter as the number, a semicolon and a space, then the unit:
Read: 7.5; V
